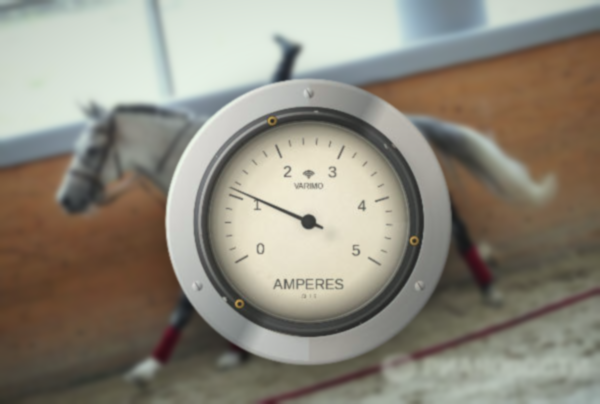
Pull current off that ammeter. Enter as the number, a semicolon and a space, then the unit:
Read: 1.1; A
